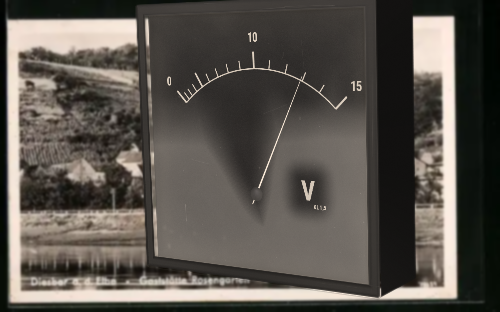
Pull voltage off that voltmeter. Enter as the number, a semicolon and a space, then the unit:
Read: 13; V
